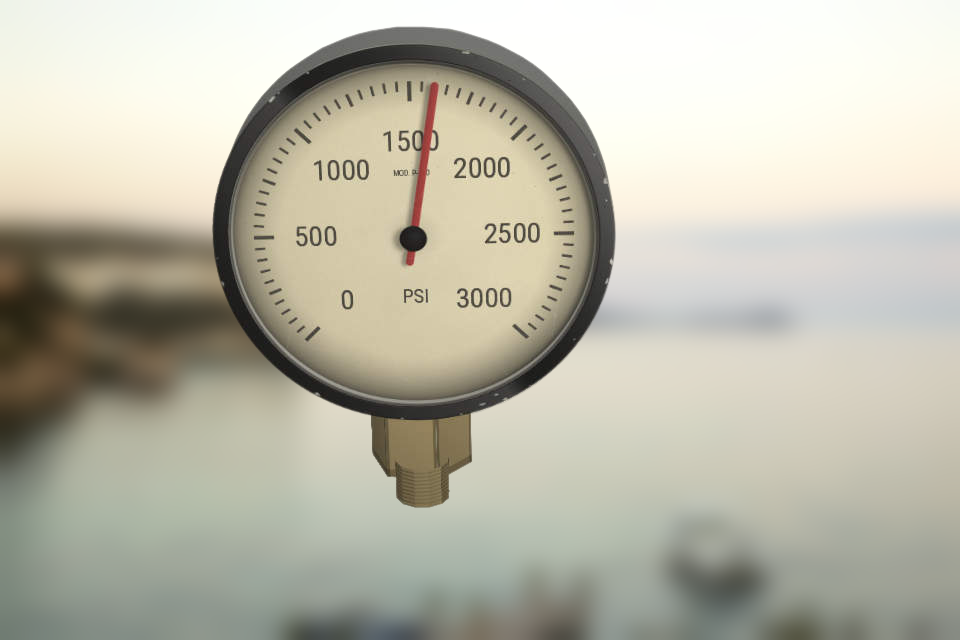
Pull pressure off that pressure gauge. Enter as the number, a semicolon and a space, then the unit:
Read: 1600; psi
